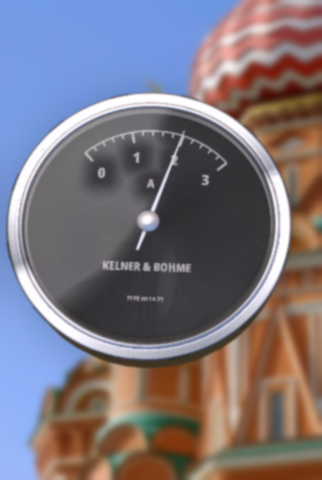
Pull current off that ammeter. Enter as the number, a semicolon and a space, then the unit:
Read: 2; A
